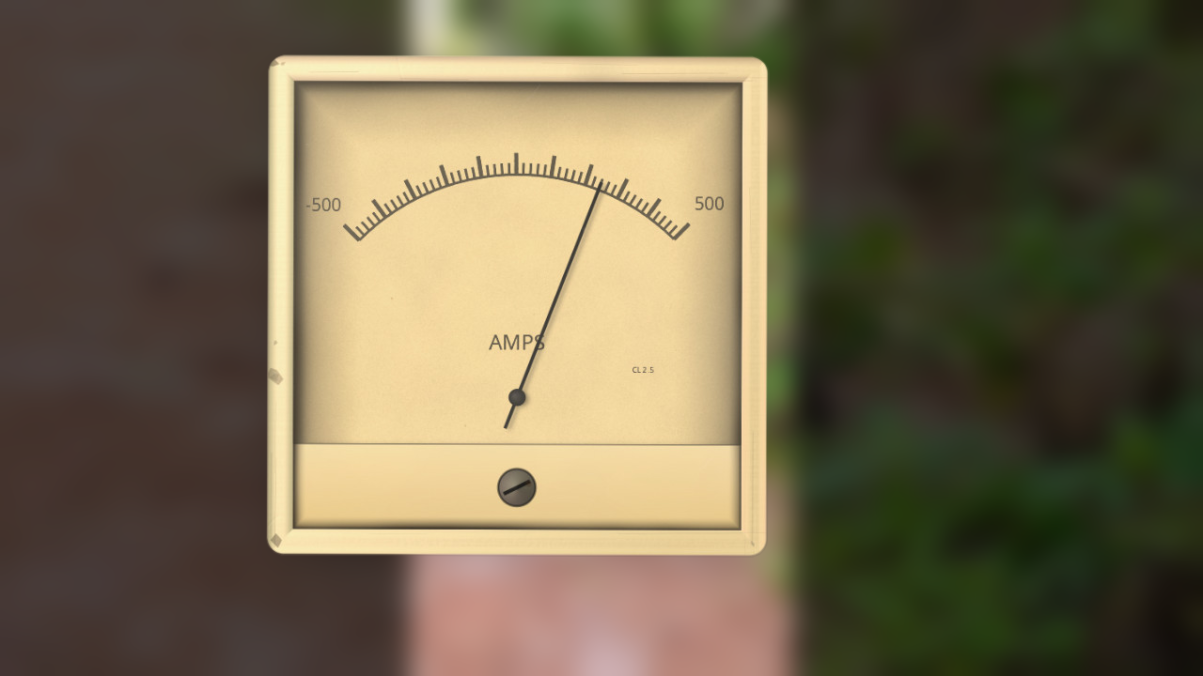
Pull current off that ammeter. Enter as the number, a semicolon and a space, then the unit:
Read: 240; A
